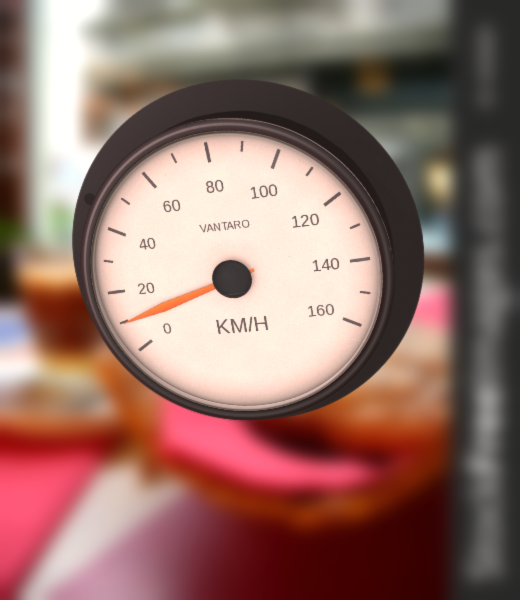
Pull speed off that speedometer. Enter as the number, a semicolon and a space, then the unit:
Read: 10; km/h
